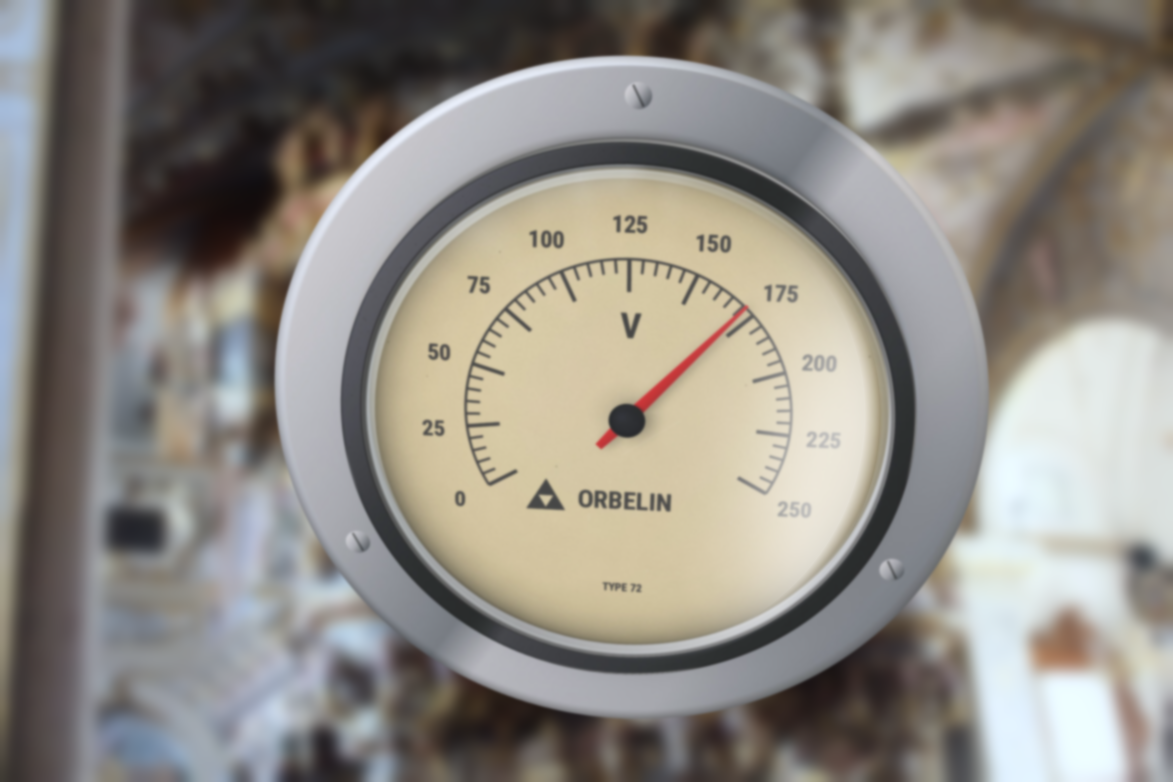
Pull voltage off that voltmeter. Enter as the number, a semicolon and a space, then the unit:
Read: 170; V
